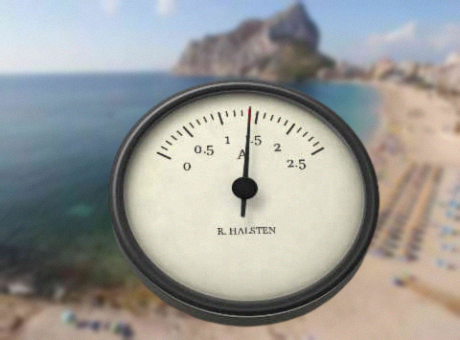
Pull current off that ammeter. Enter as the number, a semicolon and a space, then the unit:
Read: 1.4; A
